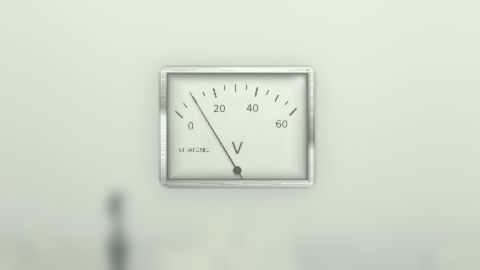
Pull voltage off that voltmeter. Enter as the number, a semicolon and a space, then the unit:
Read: 10; V
